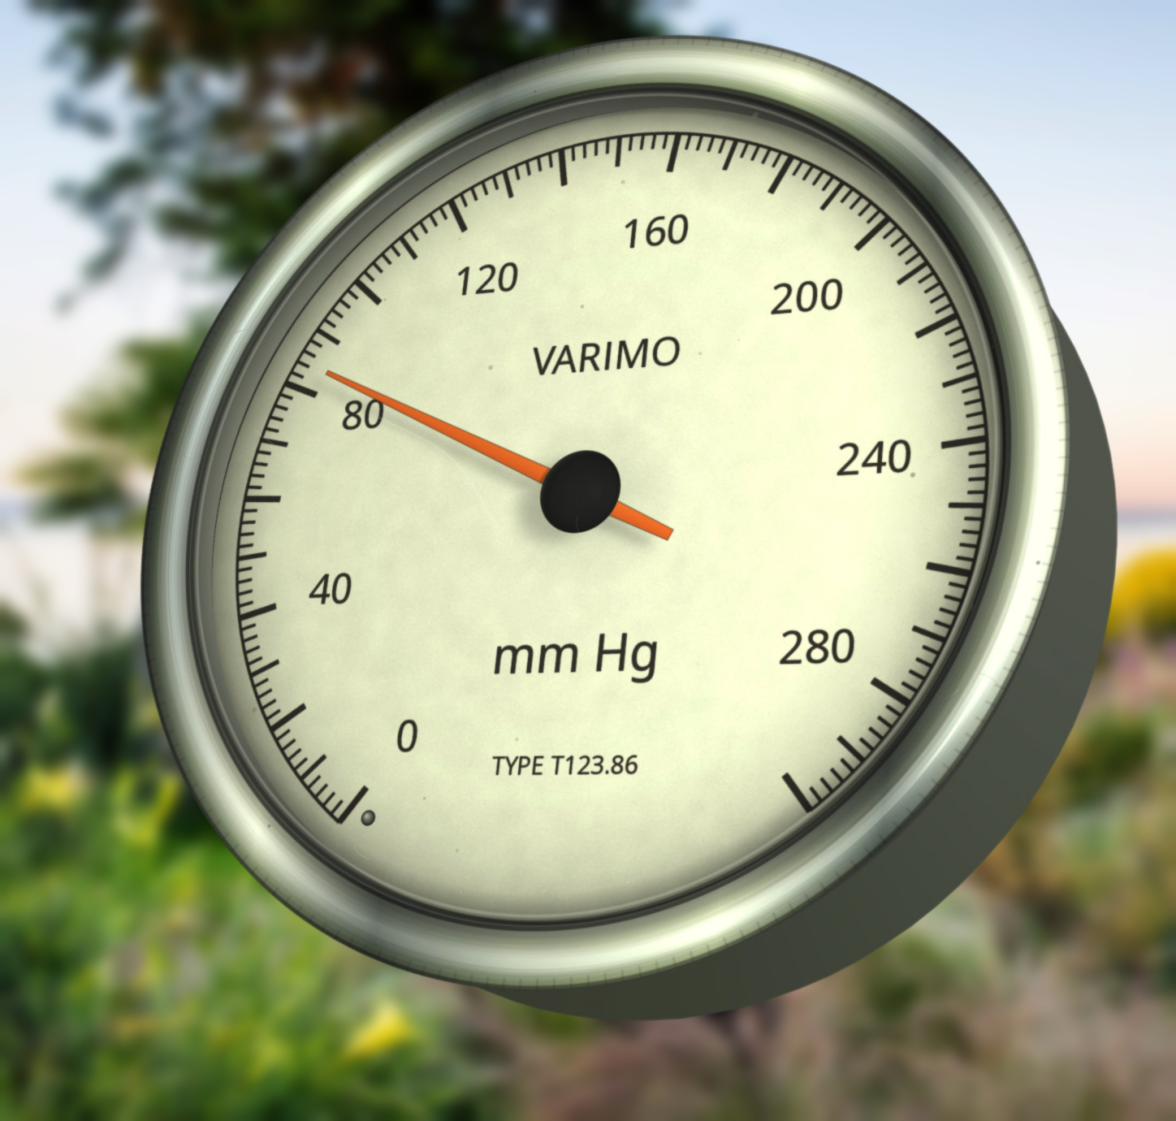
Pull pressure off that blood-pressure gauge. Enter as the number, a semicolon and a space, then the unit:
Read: 84; mmHg
